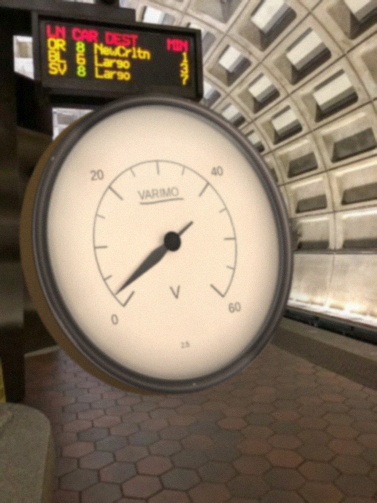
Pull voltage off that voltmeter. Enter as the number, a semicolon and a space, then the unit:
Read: 2.5; V
